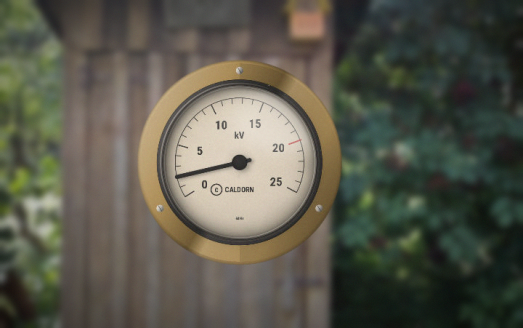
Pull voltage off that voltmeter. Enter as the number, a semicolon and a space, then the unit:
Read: 2; kV
